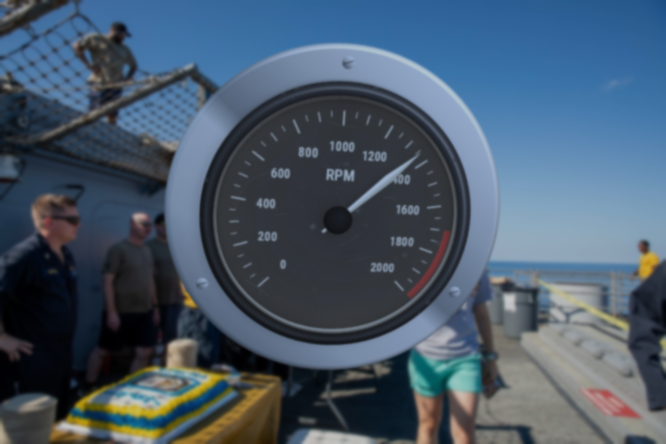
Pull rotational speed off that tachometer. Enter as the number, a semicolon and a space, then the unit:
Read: 1350; rpm
